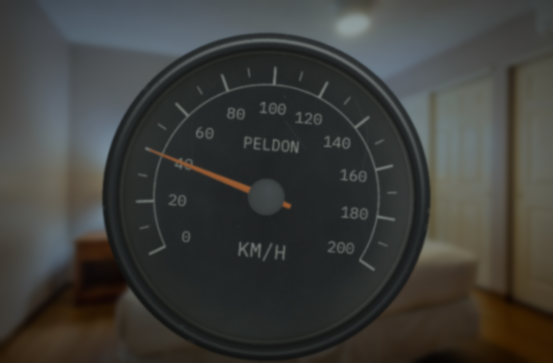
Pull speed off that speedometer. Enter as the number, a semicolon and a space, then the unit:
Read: 40; km/h
